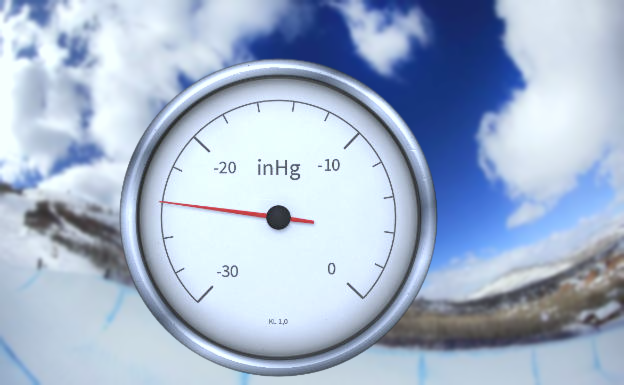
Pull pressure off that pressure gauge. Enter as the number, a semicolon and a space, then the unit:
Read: -24; inHg
